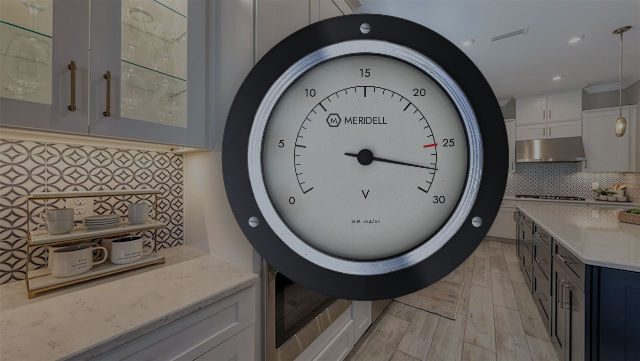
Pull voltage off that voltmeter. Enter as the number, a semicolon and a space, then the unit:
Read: 27.5; V
